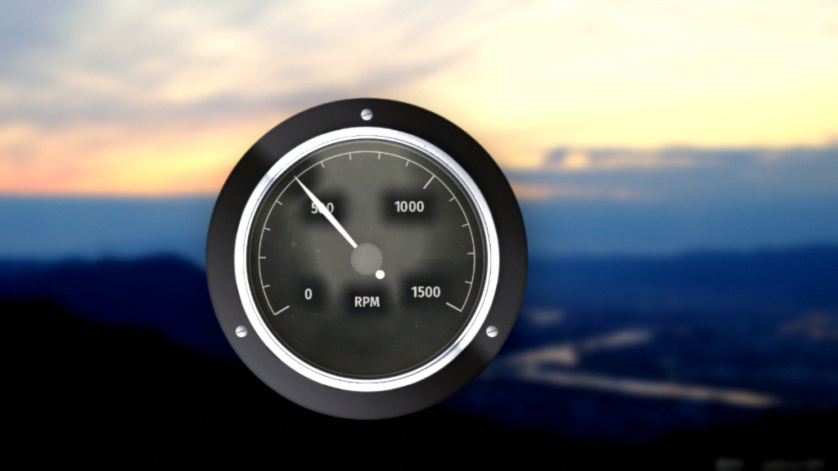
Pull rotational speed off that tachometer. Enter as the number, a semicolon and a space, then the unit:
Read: 500; rpm
